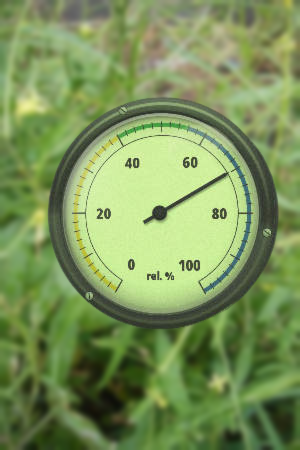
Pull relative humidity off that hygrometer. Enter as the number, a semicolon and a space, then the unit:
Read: 70; %
